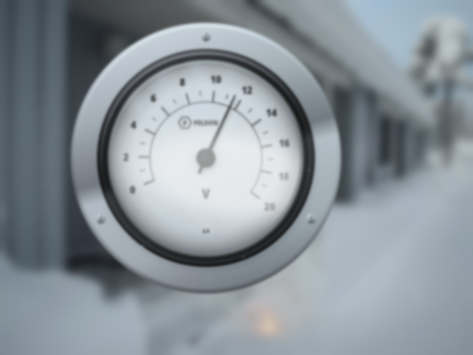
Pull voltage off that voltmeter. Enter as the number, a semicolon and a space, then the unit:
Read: 11.5; V
